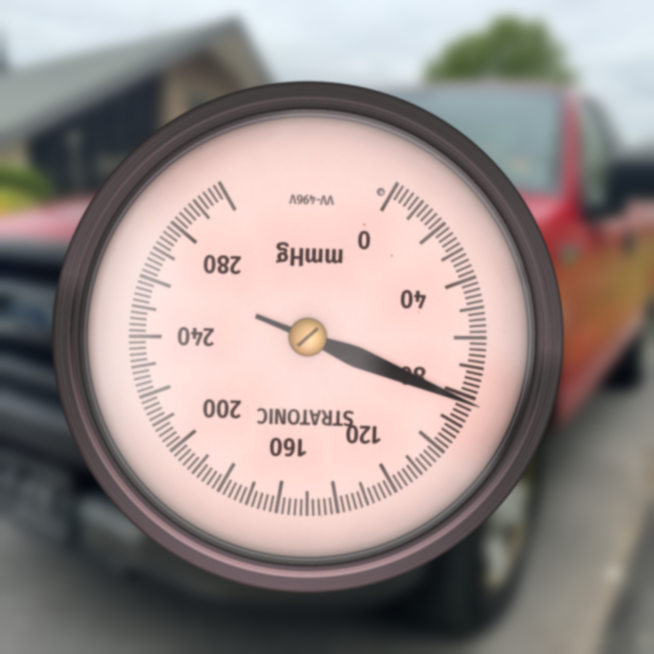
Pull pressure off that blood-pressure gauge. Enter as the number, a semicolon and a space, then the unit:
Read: 82; mmHg
